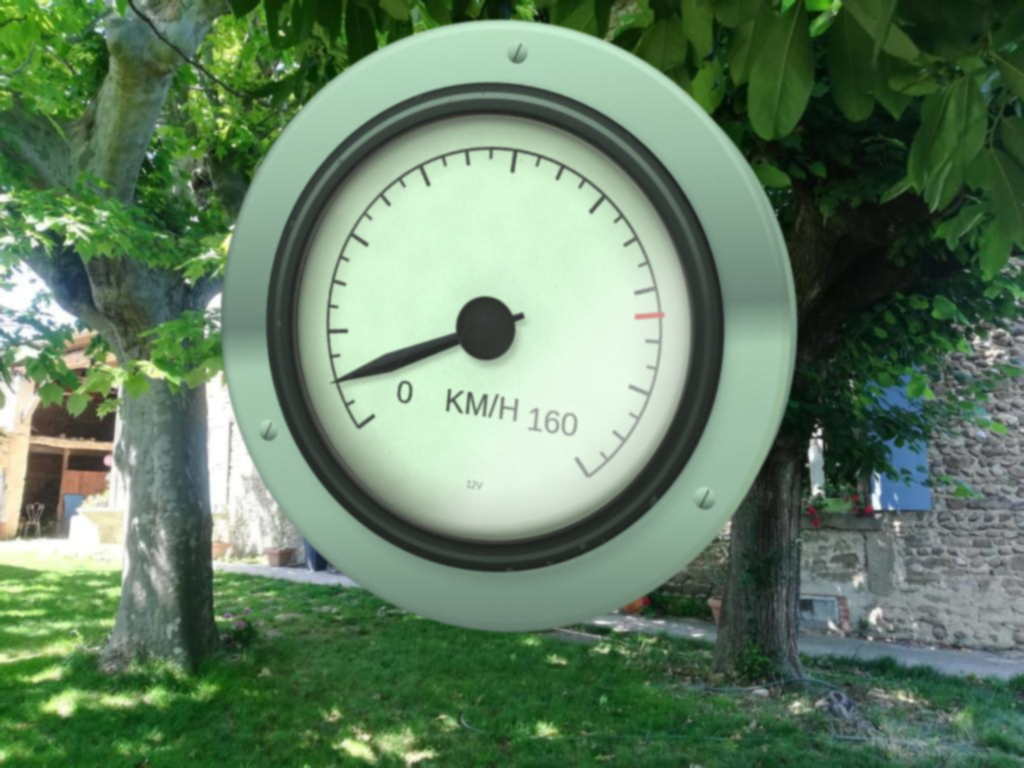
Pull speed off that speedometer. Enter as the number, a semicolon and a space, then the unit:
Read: 10; km/h
